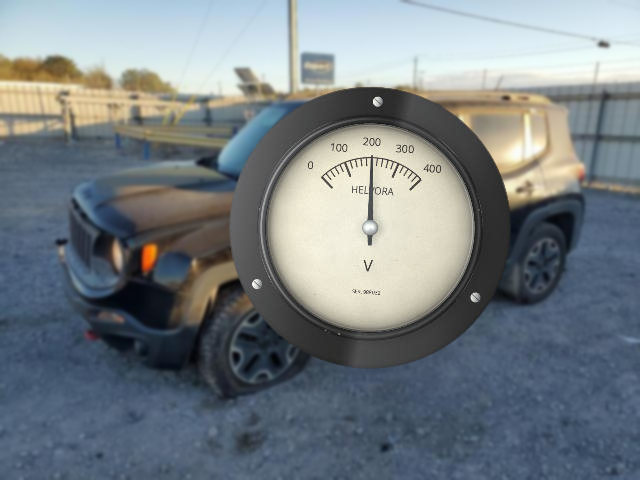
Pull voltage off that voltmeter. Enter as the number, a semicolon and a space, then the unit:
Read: 200; V
